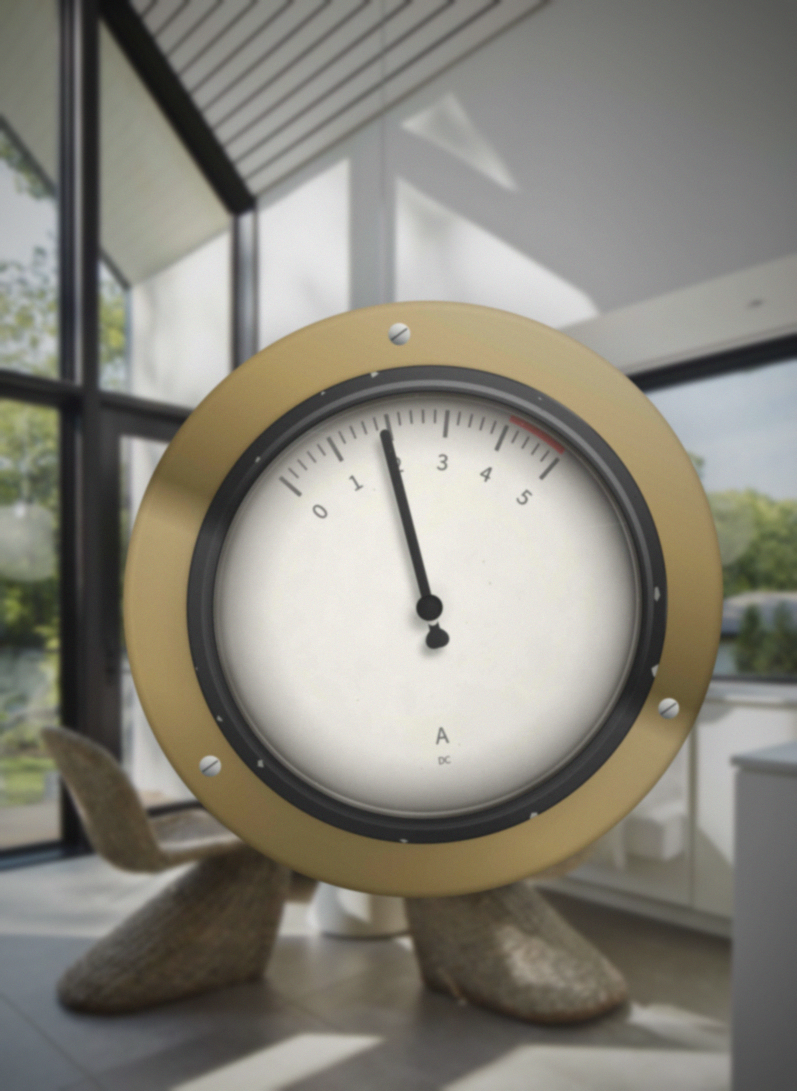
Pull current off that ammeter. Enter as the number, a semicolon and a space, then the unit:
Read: 1.9; A
